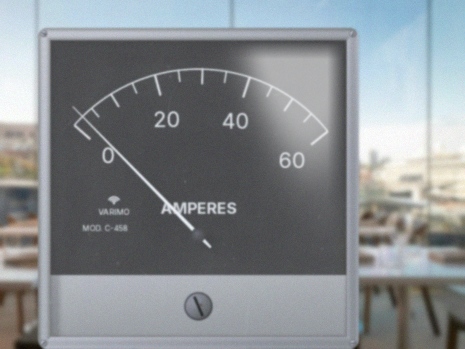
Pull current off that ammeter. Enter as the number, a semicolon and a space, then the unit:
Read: 2.5; A
